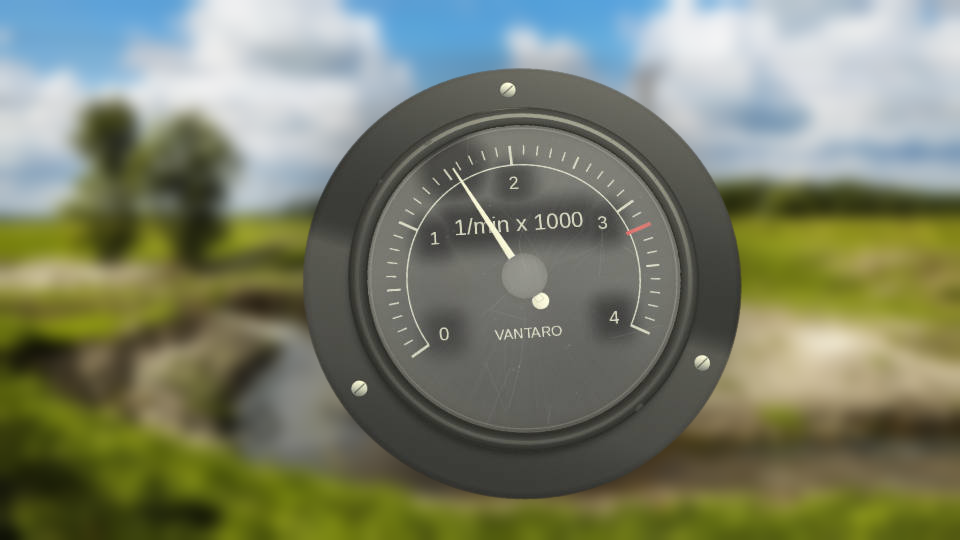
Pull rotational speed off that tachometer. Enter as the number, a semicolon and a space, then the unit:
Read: 1550; rpm
